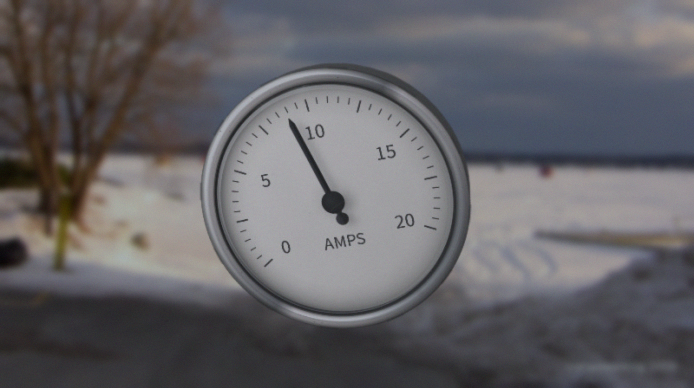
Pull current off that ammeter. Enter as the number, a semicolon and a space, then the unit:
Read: 9; A
